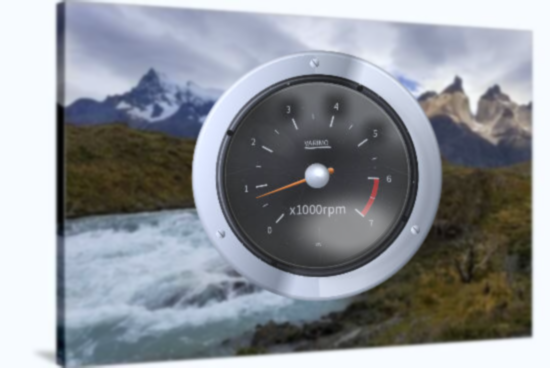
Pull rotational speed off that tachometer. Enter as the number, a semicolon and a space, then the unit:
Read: 750; rpm
